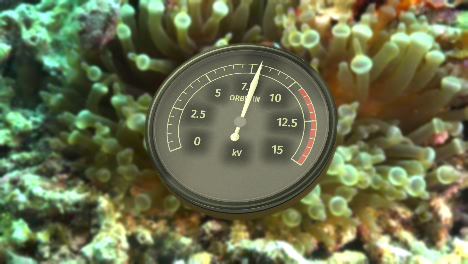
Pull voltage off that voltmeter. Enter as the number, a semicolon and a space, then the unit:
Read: 8; kV
